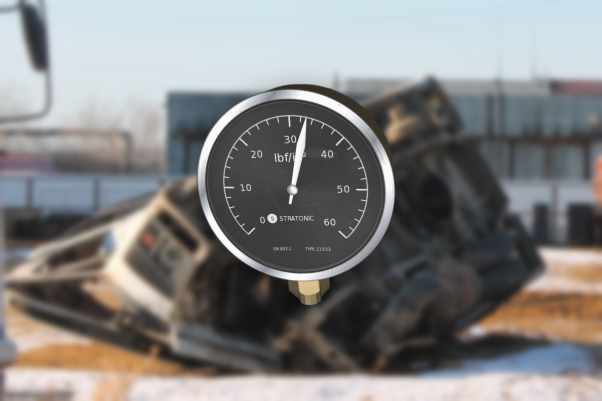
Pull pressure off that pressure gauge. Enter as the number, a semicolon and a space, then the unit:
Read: 33; psi
